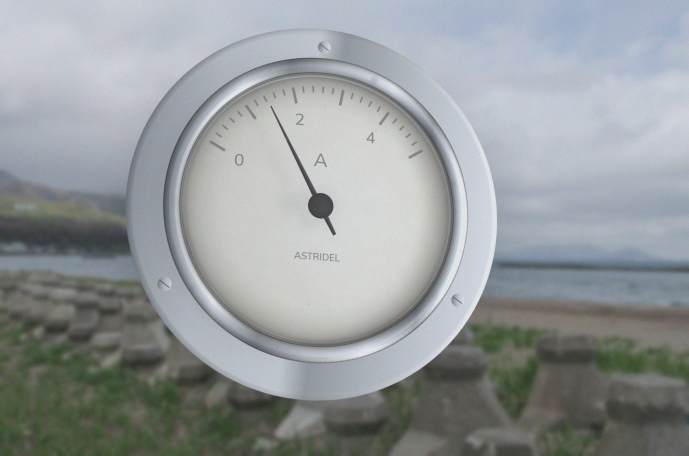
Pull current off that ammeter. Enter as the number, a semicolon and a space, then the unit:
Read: 1.4; A
